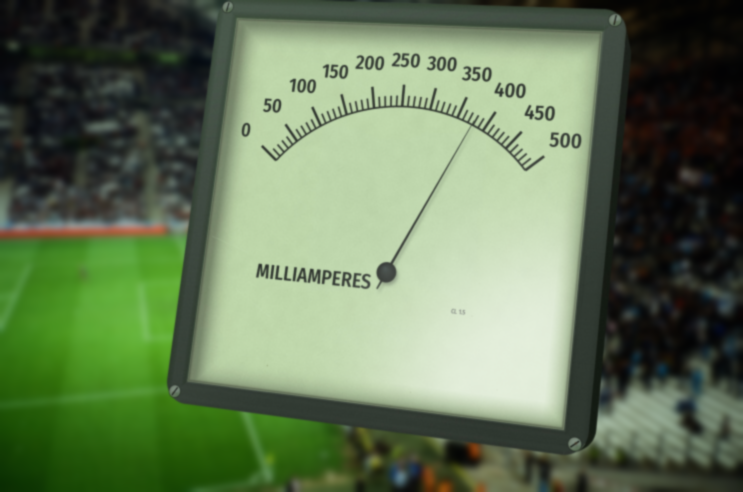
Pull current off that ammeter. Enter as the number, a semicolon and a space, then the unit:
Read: 380; mA
